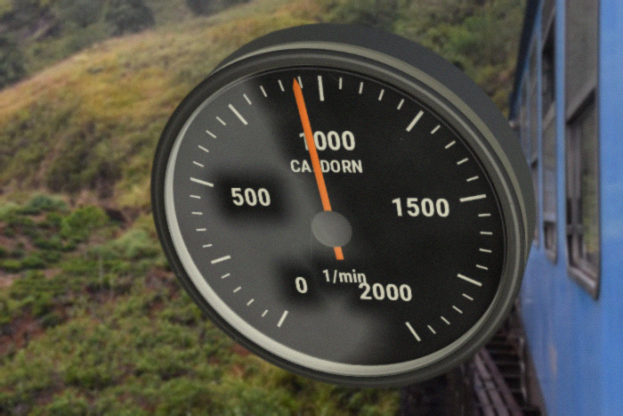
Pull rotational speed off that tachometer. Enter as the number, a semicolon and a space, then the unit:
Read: 950; rpm
